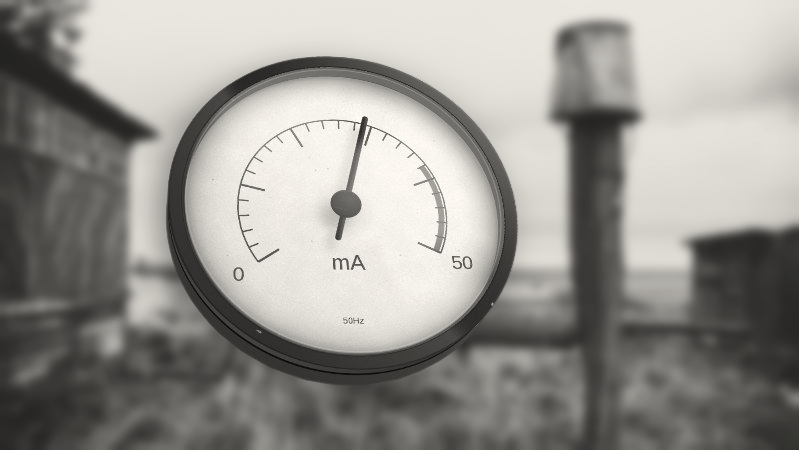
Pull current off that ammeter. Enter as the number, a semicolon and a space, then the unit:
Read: 29; mA
